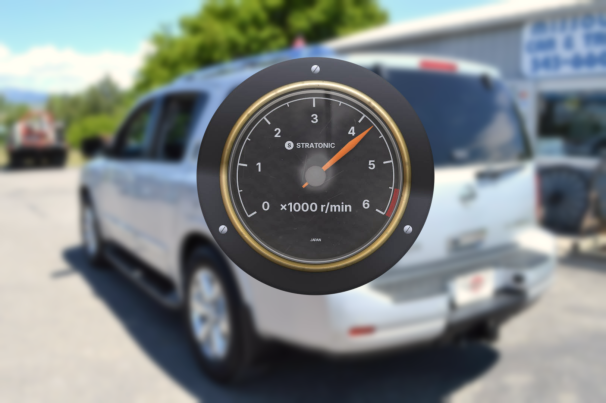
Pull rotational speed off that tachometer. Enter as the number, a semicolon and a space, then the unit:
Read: 4250; rpm
